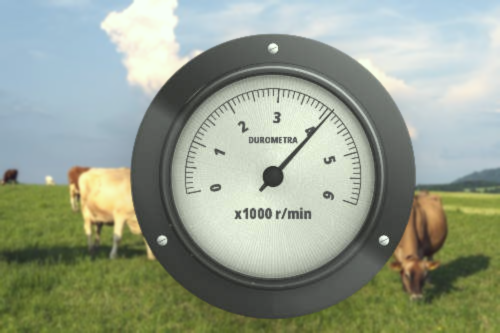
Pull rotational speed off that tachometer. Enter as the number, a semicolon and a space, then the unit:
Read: 4100; rpm
